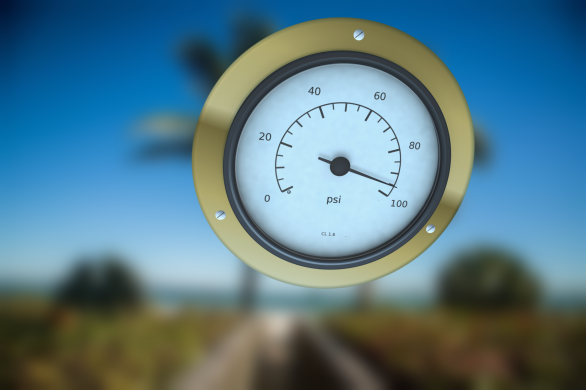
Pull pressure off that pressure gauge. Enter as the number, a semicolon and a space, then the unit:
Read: 95; psi
